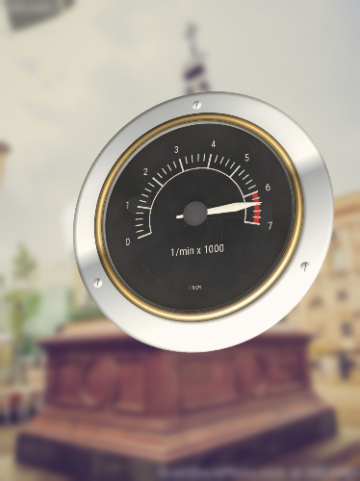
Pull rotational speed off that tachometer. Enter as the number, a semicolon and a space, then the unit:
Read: 6400; rpm
